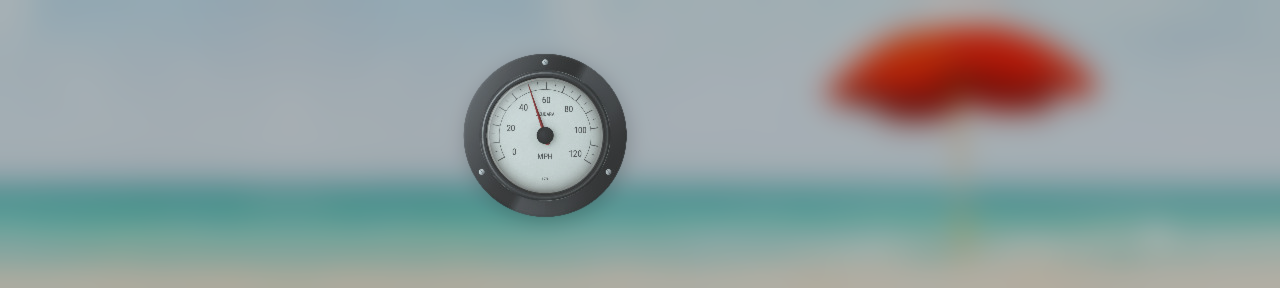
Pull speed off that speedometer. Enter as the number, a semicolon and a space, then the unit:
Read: 50; mph
